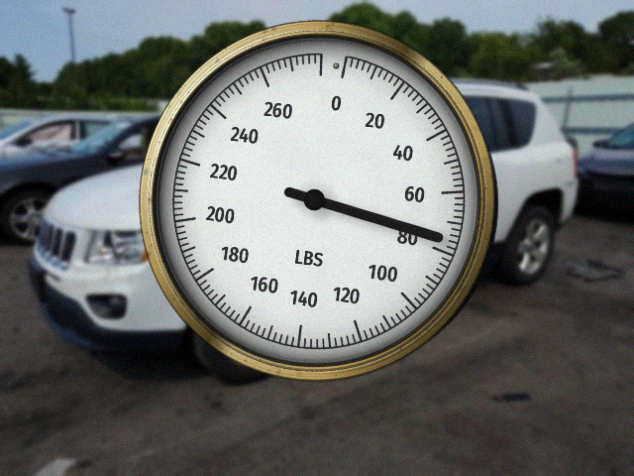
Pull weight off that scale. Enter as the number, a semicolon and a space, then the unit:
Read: 76; lb
